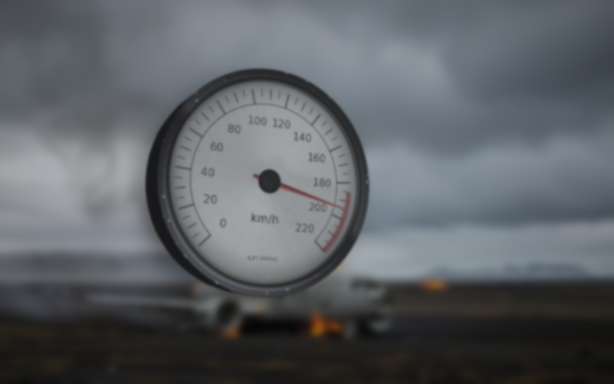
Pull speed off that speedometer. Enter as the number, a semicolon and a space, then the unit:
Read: 195; km/h
